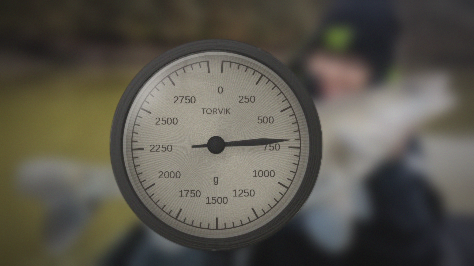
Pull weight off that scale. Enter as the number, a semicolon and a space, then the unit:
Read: 700; g
